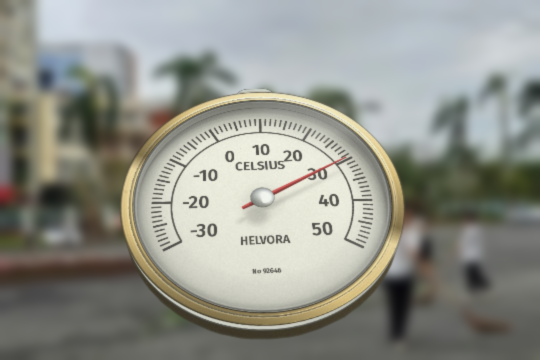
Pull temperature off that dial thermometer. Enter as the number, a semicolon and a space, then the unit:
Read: 30; °C
